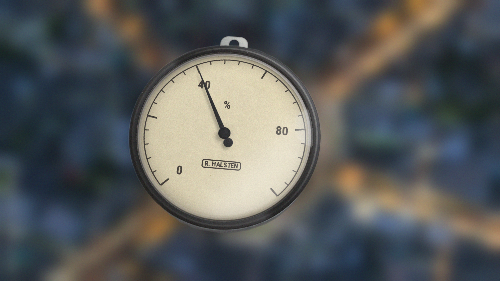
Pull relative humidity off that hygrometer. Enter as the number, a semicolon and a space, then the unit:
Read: 40; %
